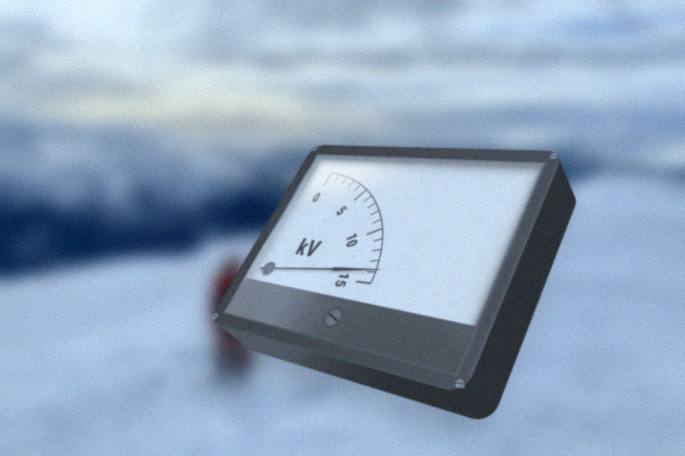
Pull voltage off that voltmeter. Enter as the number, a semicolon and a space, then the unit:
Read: 14; kV
